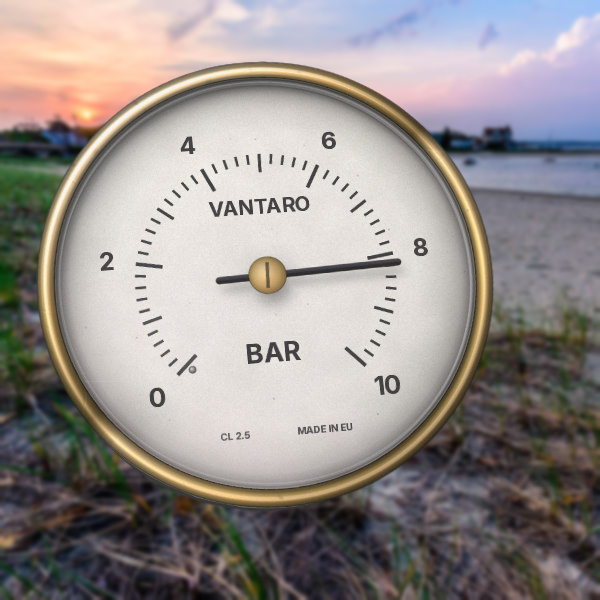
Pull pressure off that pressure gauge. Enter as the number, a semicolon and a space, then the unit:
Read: 8.2; bar
